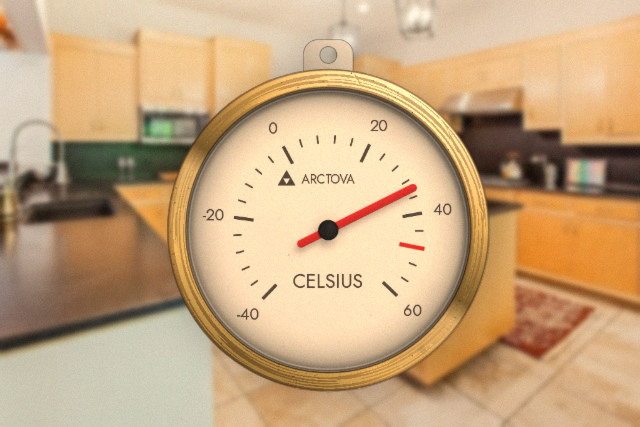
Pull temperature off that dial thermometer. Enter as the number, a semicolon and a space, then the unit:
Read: 34; °C
